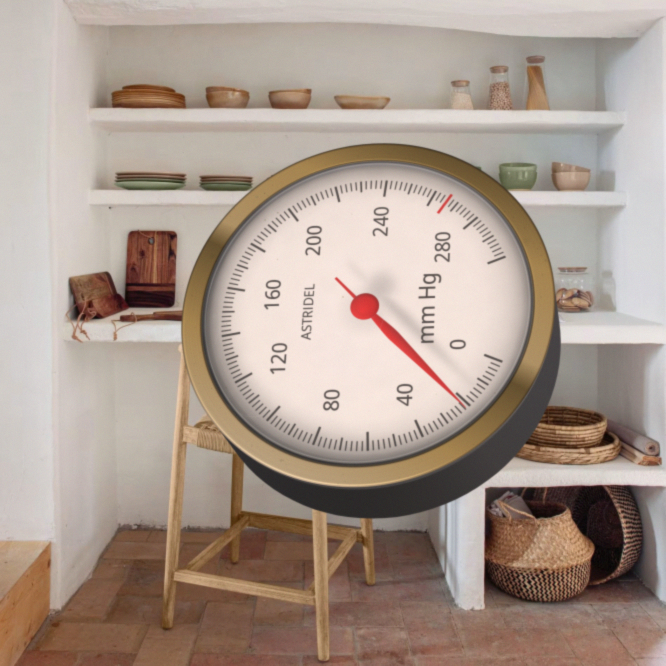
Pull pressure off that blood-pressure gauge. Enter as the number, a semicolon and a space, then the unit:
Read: 22; mmHg
